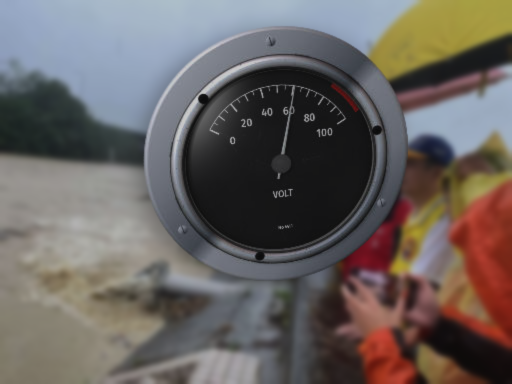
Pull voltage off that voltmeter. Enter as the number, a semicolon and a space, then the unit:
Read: 60; V
